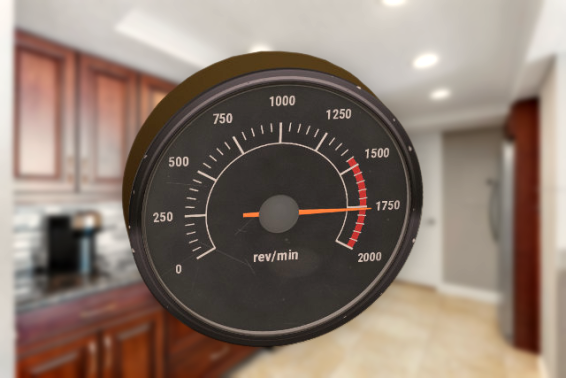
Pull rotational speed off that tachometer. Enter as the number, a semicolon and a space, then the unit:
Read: 1750; rpm
